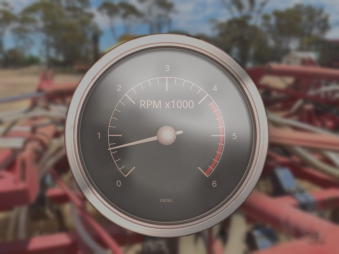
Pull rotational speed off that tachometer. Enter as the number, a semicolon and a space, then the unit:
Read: 700; rpm
